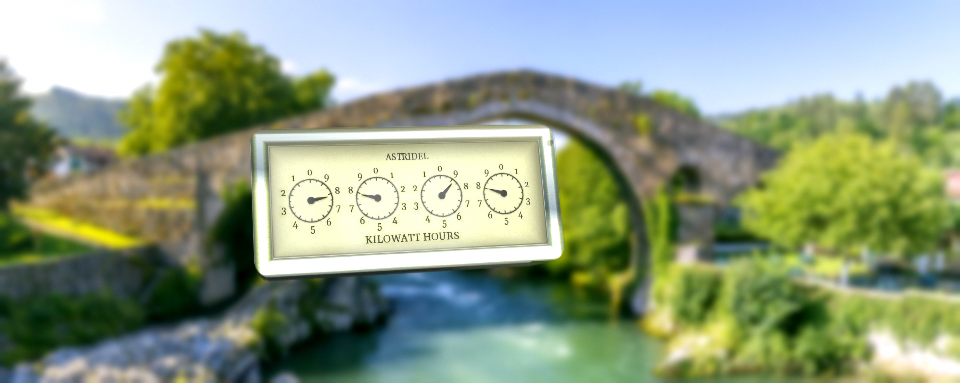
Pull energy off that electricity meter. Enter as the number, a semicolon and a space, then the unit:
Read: 7788; kWh
